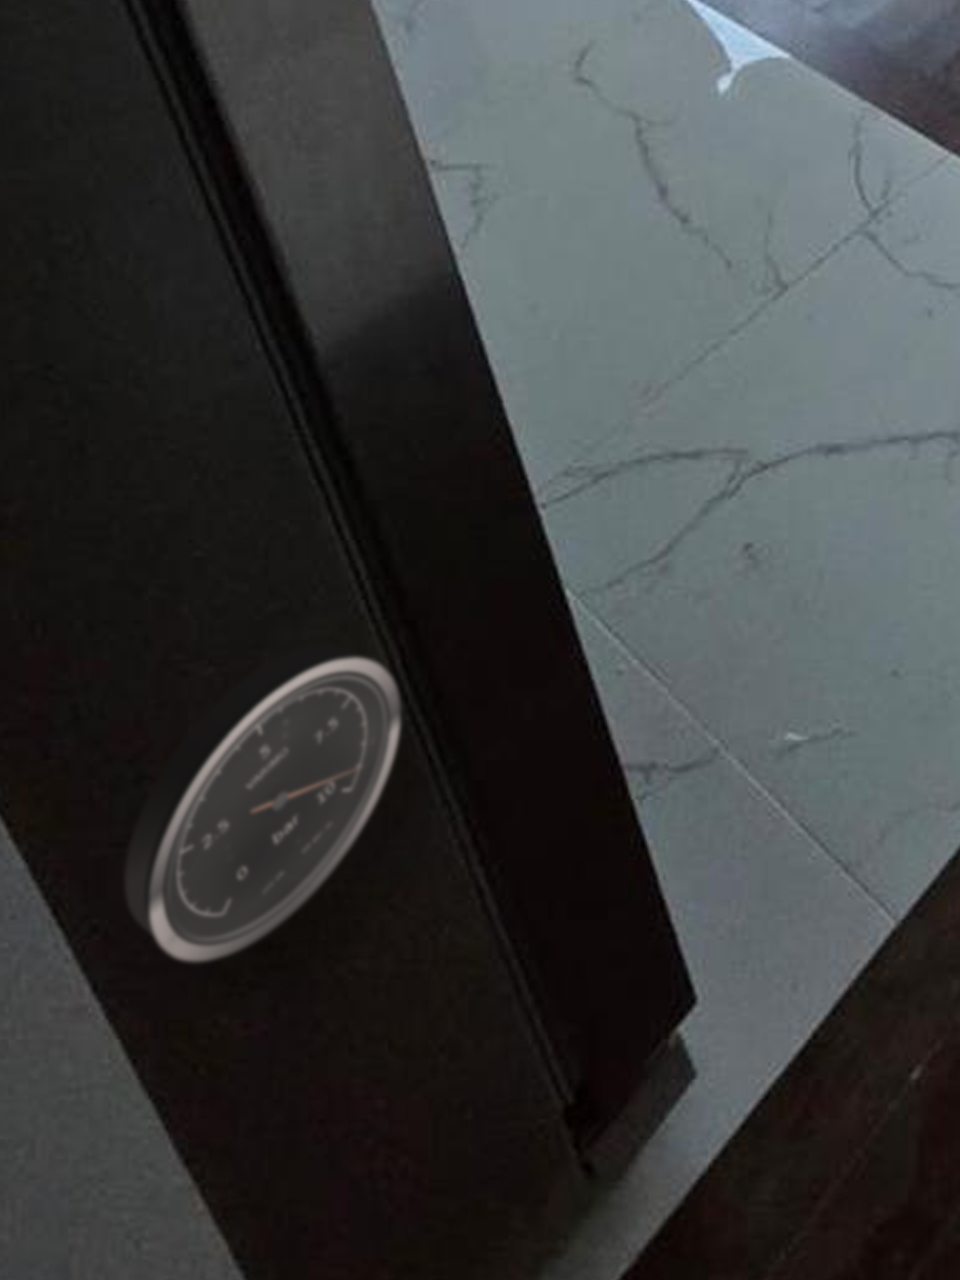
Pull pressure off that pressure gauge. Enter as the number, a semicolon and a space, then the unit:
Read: 9.5; bar
